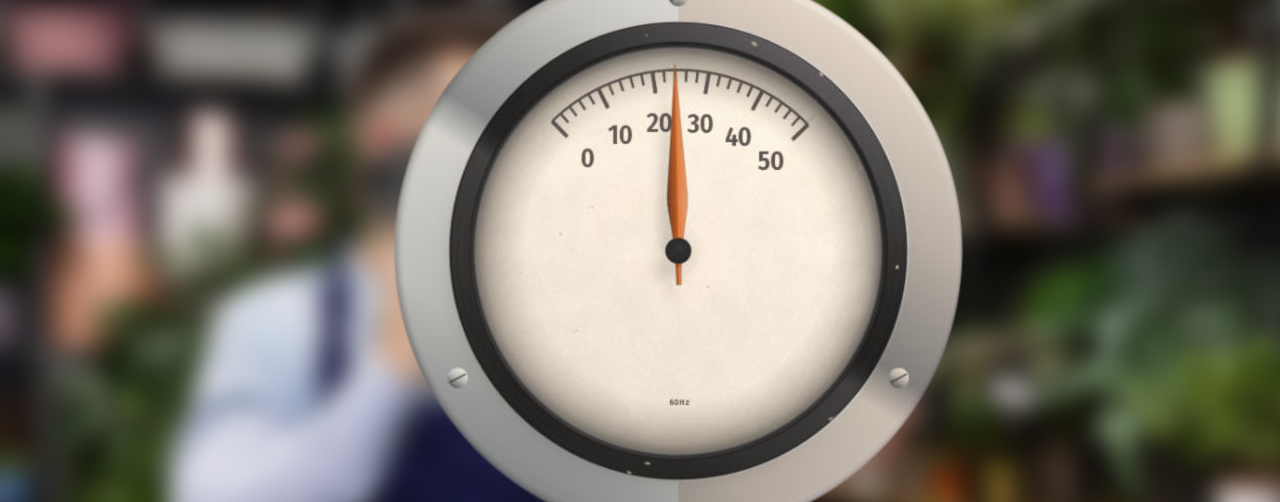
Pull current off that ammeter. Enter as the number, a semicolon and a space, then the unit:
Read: 24; A
